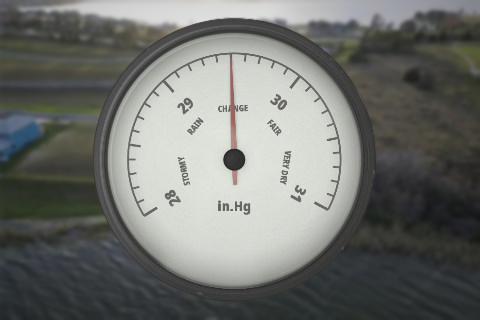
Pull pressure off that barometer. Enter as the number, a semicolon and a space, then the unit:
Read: 29.5; inHg
